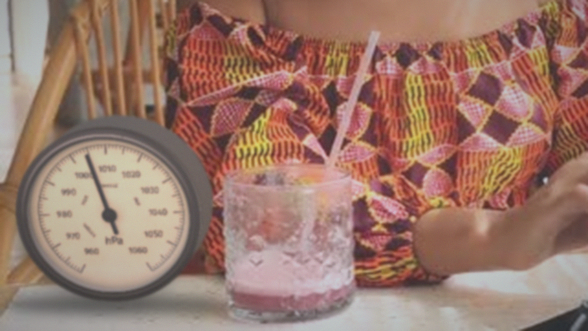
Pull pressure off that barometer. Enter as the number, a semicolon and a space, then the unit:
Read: 1005; hPa
